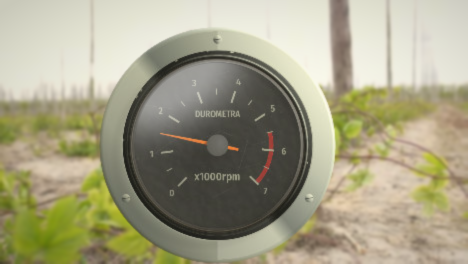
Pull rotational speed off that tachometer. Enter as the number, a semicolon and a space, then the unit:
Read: 1500; rpm
